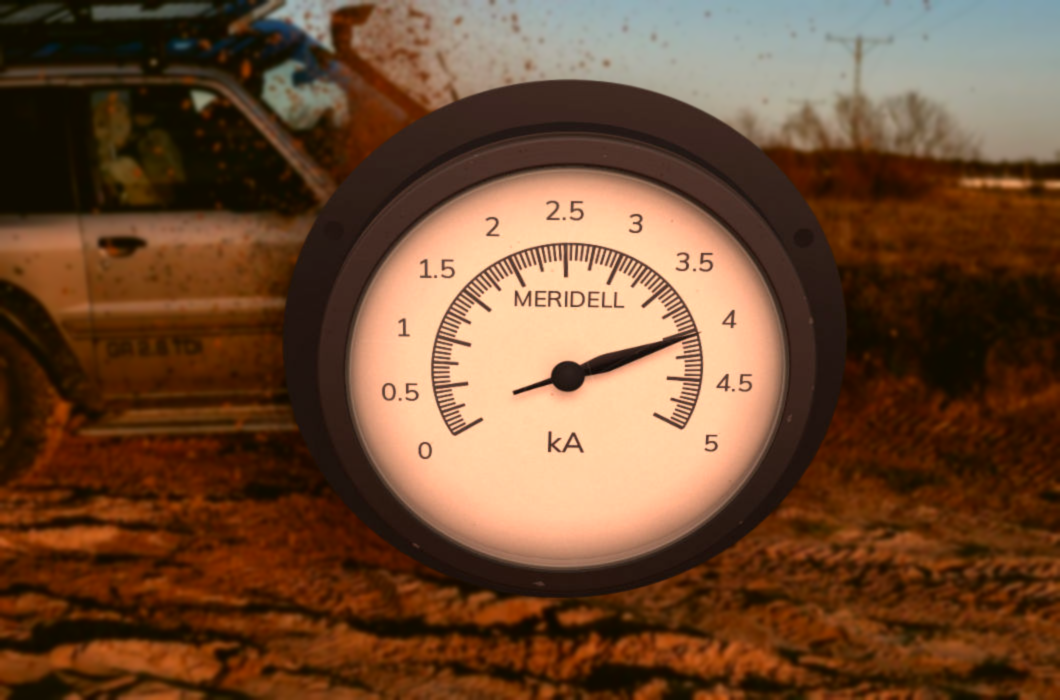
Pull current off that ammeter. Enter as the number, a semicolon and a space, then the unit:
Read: 4; kA
